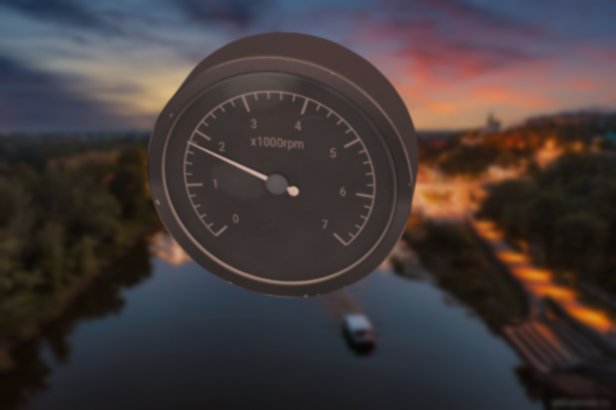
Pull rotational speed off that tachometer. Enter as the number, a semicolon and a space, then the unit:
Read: 1800; rpm
